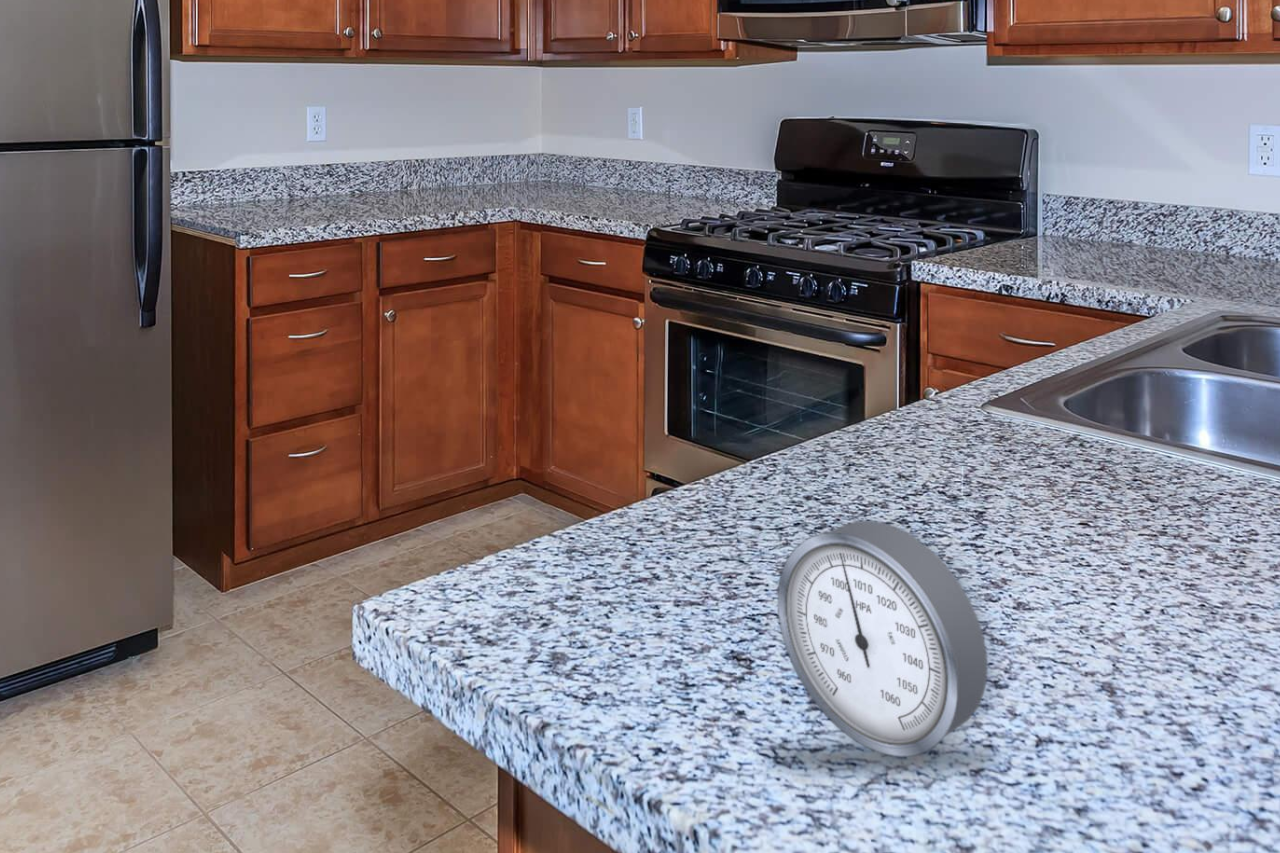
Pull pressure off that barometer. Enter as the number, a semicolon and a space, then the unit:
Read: 1005; hPa
